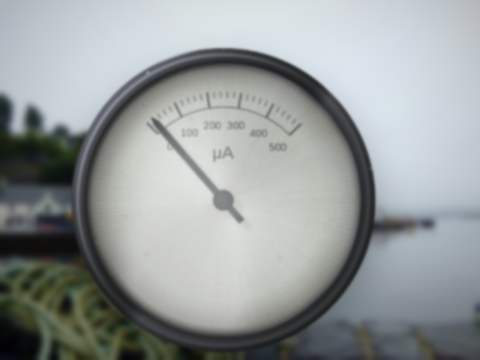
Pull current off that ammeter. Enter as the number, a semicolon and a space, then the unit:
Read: 20; µA
